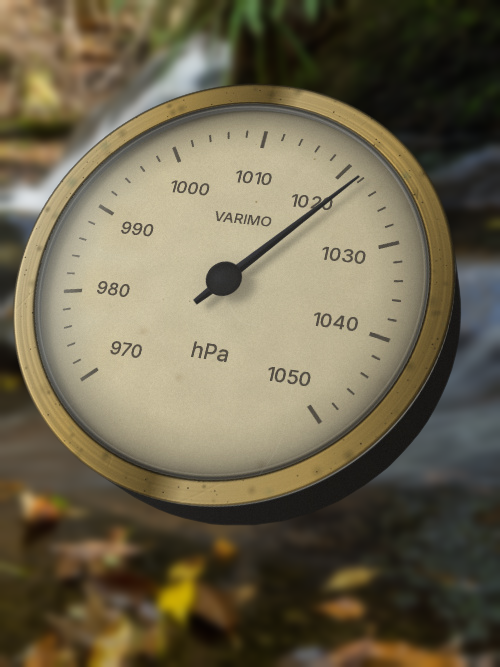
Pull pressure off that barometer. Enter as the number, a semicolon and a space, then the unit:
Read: 1022; hPa
